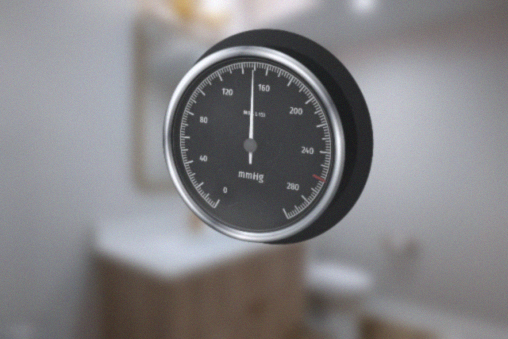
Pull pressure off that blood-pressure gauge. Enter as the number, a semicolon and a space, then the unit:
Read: 150; mmHg
